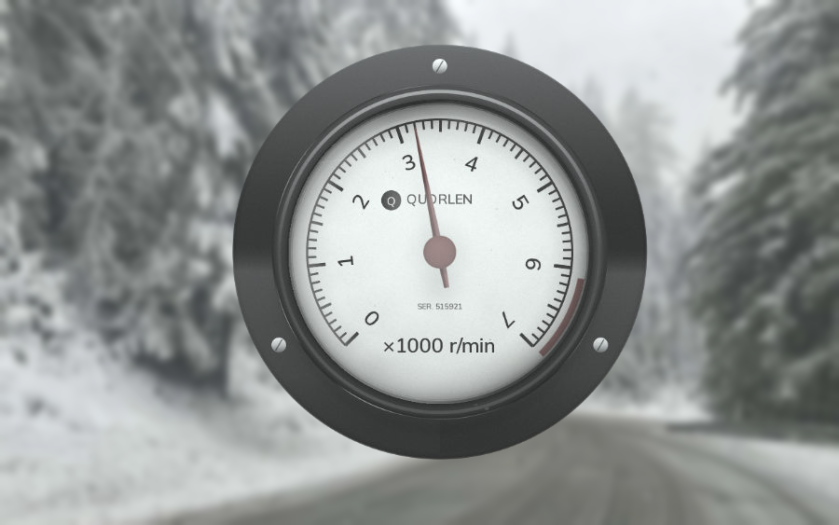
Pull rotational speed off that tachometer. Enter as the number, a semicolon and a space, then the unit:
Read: 3200; rpm
